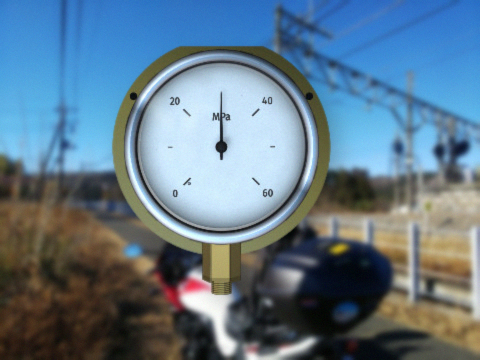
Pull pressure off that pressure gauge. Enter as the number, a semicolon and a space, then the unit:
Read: 30; MPa
